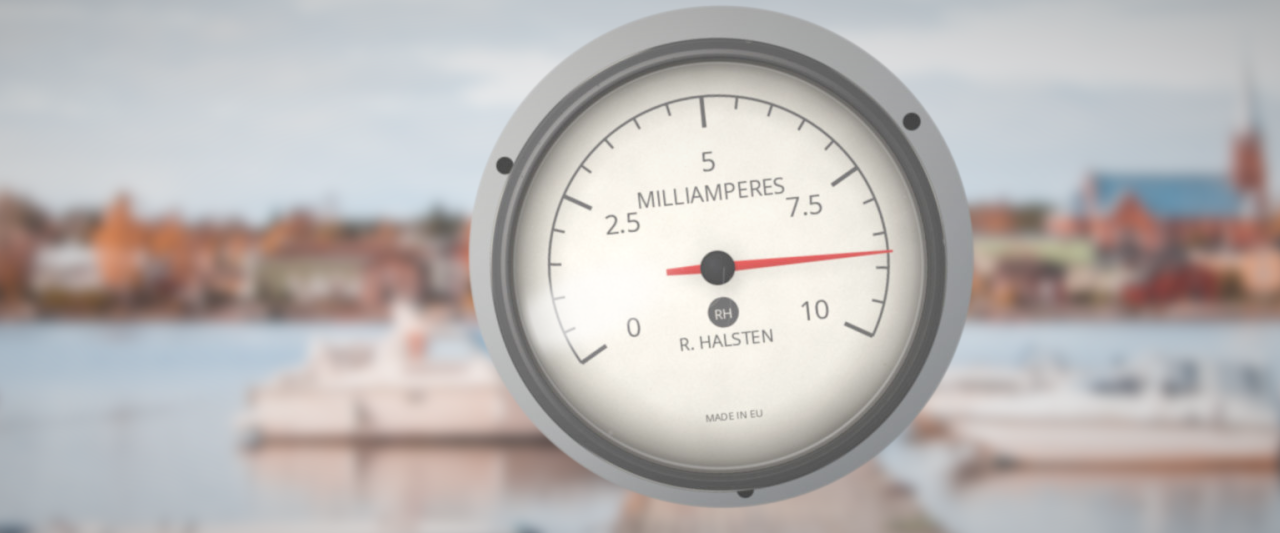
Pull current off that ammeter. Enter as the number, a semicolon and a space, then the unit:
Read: 8.75; mA
